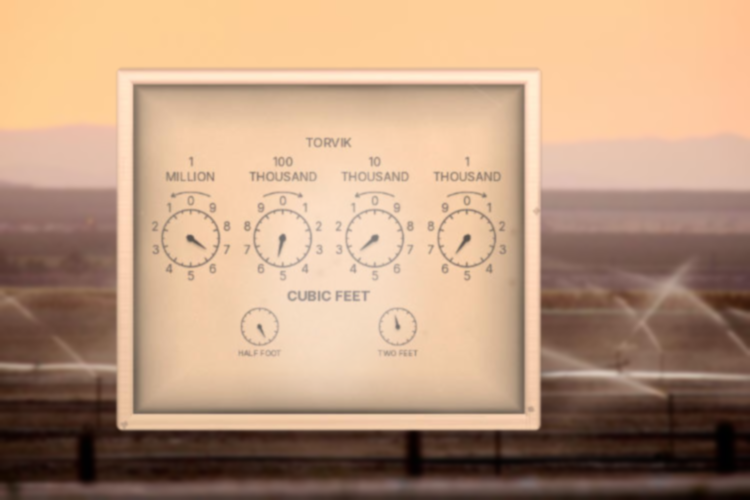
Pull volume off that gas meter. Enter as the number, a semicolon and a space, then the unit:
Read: 653600; ft³
